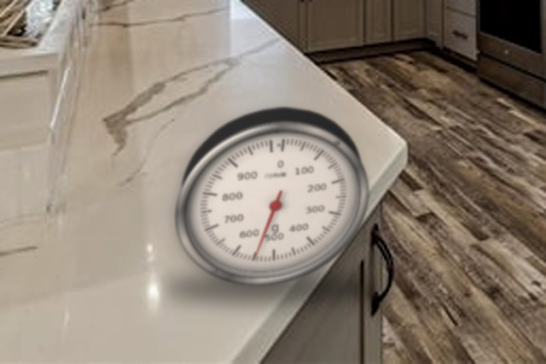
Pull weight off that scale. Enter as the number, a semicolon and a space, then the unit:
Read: 550; g
